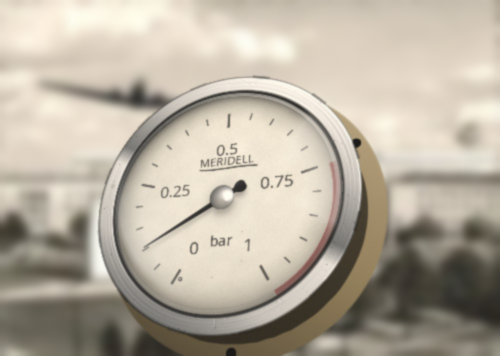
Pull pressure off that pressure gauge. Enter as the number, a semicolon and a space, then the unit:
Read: 0.1; bar
